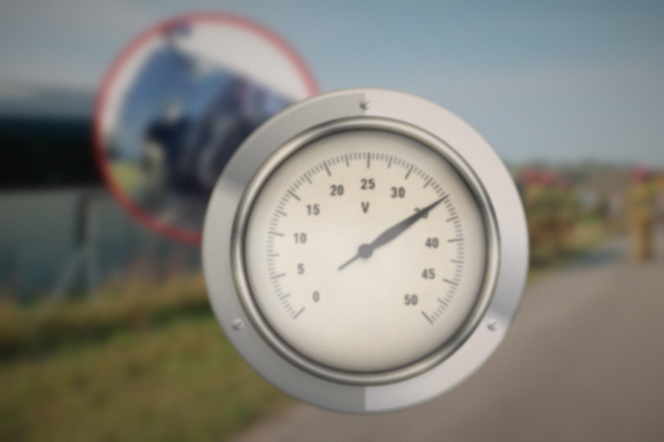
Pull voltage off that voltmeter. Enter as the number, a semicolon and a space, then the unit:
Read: 35; V
